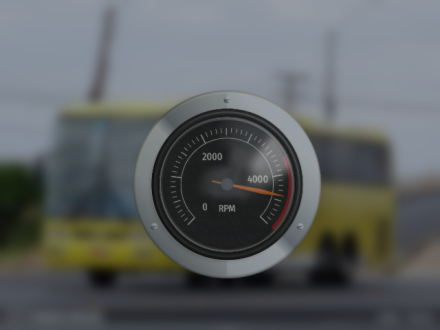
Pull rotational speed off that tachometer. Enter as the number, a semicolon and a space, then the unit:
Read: 4400; rpm
